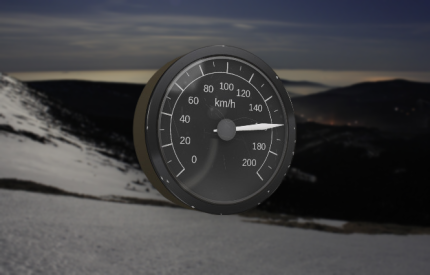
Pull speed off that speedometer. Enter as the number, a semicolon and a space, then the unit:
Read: 160; km/h
